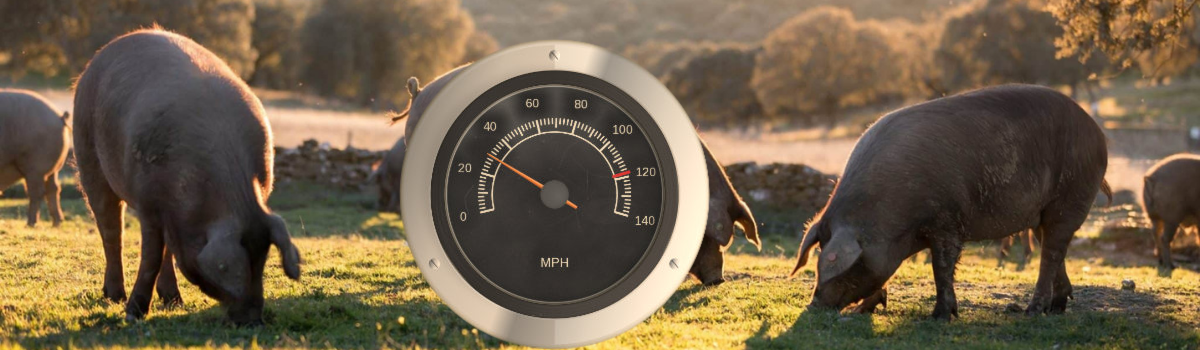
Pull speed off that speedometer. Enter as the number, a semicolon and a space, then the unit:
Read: 30; mph
